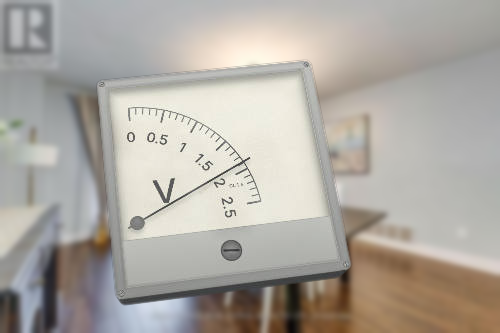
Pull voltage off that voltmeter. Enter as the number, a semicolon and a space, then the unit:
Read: 1.9; V
